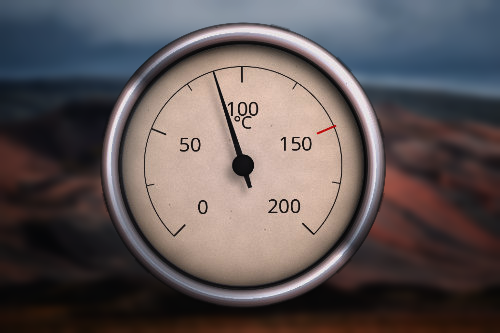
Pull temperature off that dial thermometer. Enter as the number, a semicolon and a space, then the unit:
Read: 87.5; °C
